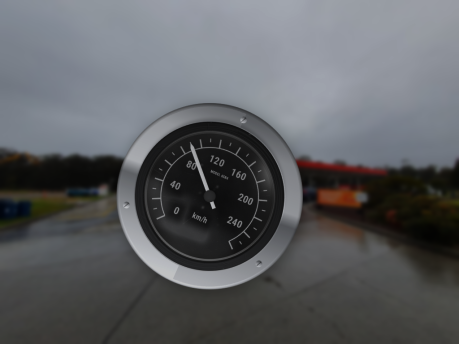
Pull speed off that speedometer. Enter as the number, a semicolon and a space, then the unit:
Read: 90; km/h
